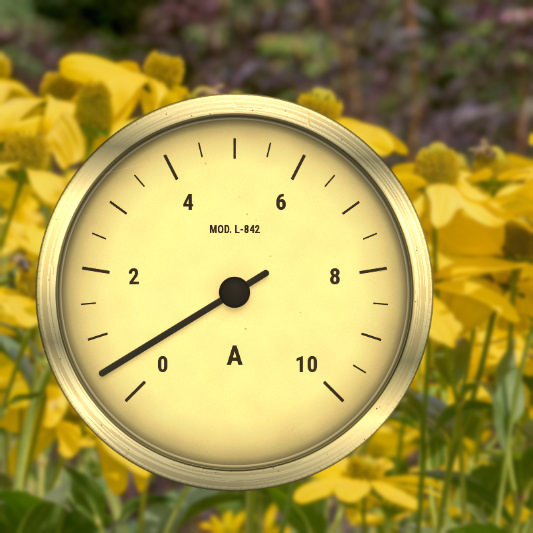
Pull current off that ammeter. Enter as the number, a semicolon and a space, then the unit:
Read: 0.5; A
